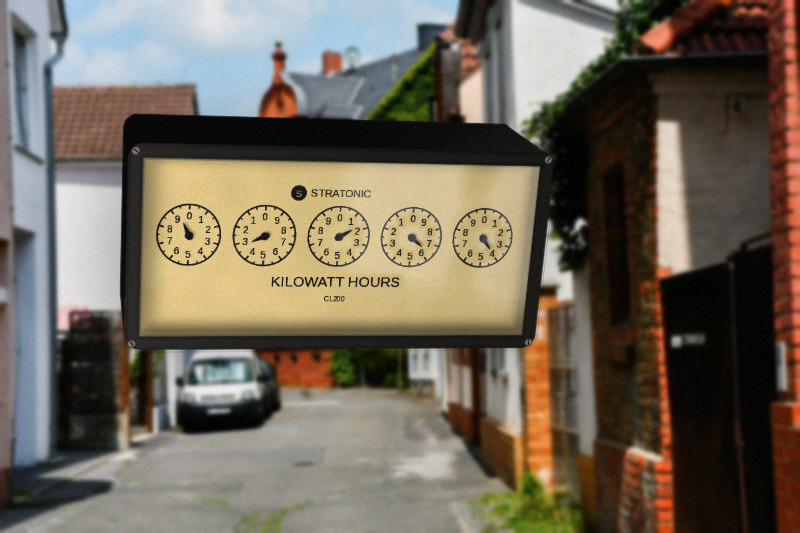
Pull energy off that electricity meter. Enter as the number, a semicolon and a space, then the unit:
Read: 93164; kWh
